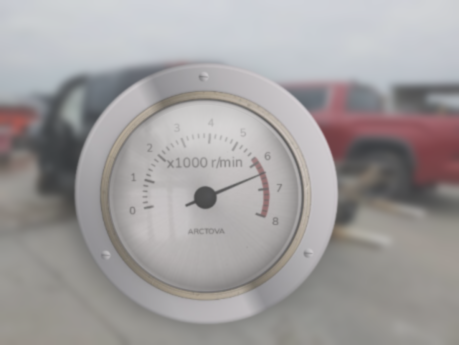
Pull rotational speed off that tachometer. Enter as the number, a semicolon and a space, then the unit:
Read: 6400; rpm
